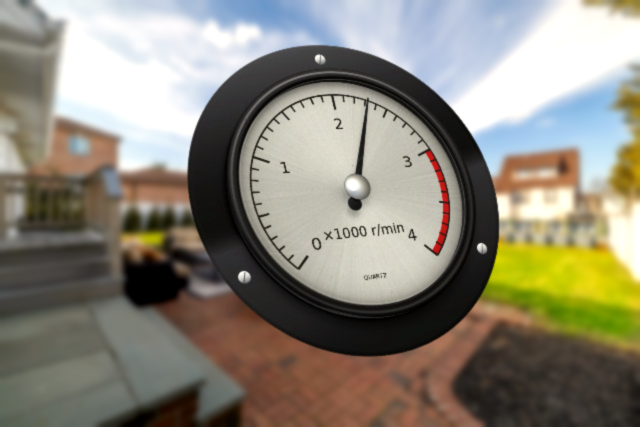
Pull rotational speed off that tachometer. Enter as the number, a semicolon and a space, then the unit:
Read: 2300; rpm
